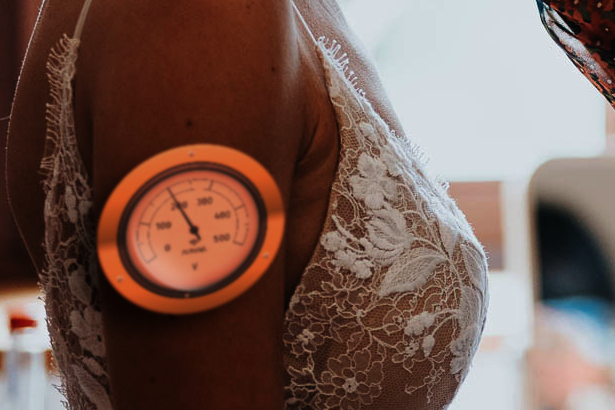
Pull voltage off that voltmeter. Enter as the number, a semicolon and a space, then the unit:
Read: 200; V
